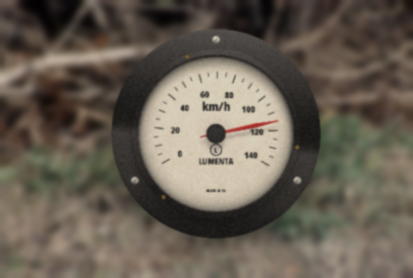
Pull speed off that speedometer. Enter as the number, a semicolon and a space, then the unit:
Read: 115; km/h
